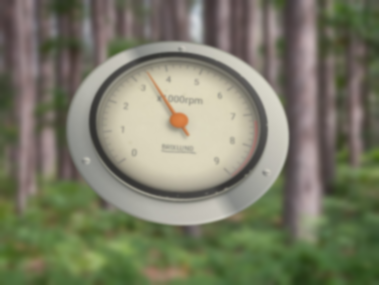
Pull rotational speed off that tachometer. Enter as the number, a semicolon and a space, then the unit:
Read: 3400; rpm
